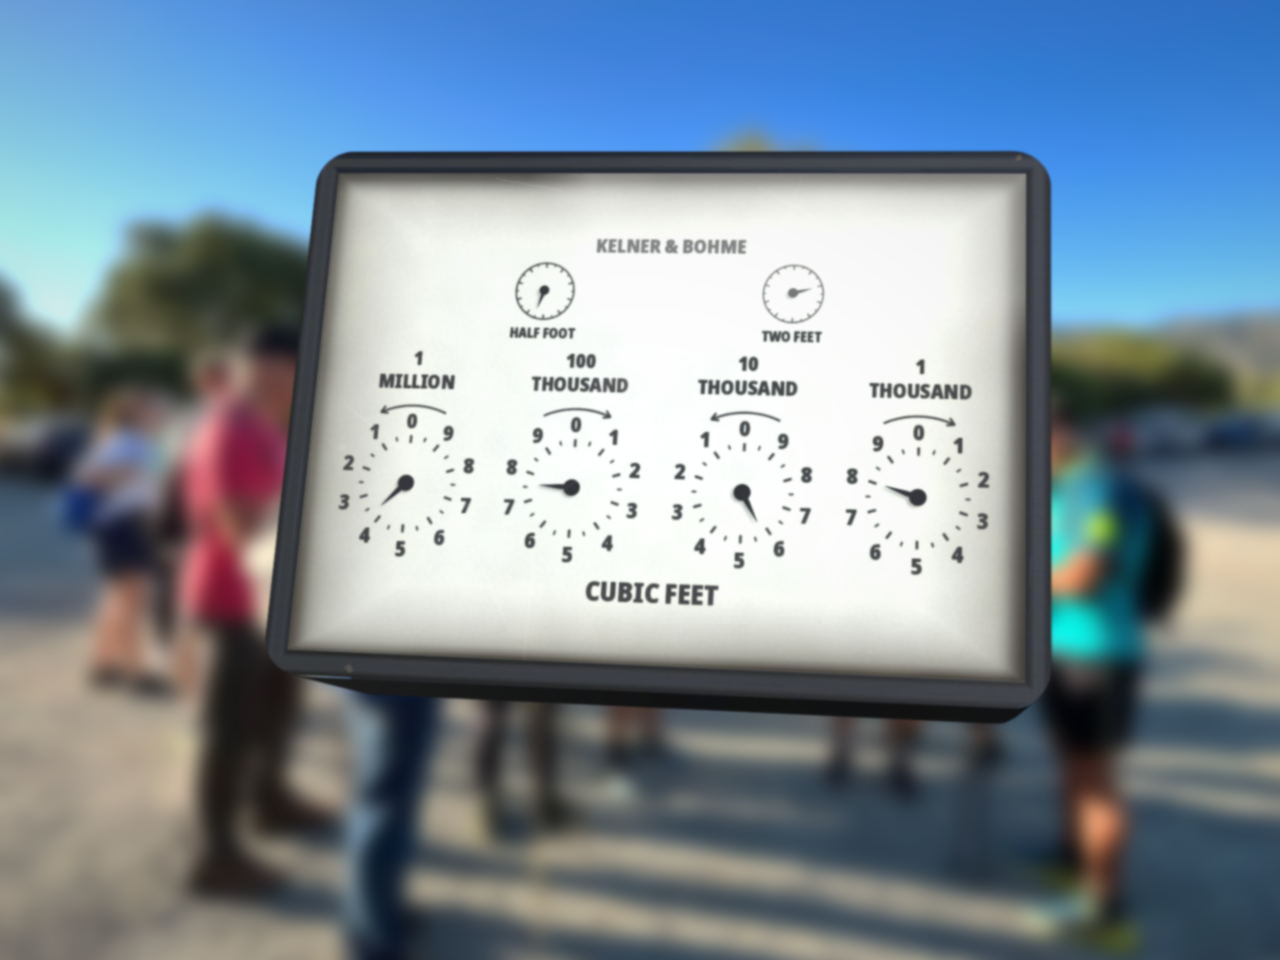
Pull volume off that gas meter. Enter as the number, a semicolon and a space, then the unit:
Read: 375800; ft³
